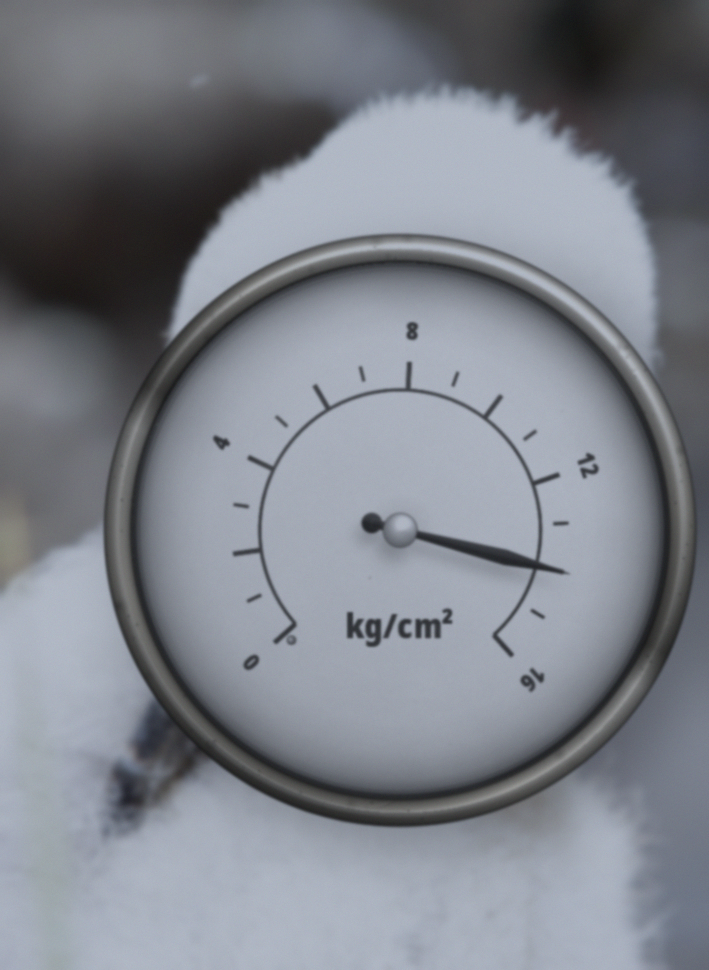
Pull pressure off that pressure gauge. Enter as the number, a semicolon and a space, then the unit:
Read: 14; kg/cm²
